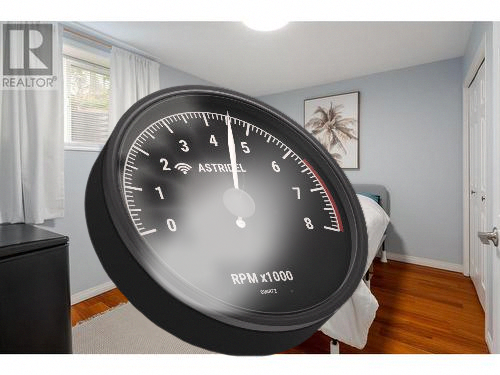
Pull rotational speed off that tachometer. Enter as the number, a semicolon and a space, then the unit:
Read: 4500; rpm
